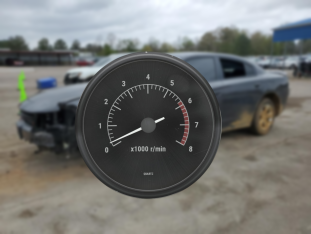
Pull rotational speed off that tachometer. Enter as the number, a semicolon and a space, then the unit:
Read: 200; rpm
